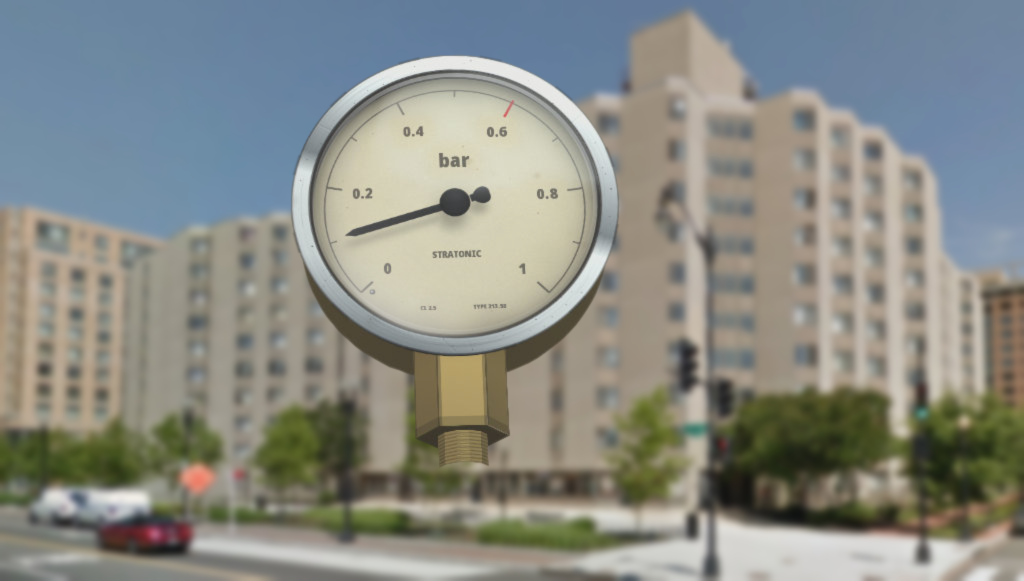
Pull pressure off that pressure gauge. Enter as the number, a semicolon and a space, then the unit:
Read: 0.1; bar
